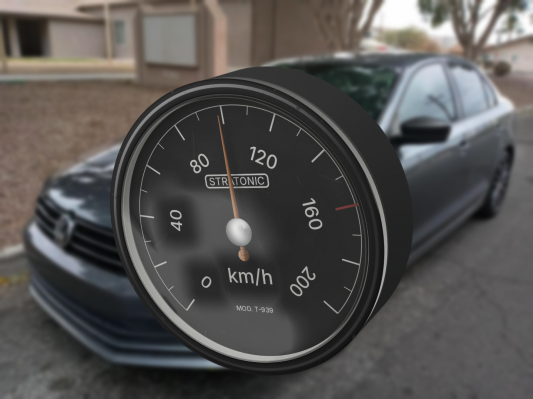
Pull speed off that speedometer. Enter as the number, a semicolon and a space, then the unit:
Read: 100; km/h
